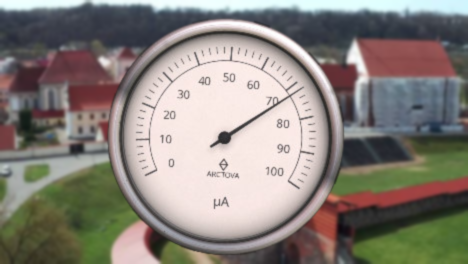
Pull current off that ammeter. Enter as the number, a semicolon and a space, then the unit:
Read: 72; µA
